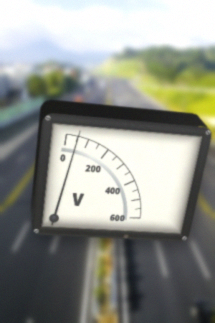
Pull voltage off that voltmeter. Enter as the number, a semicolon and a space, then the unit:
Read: 50; V
